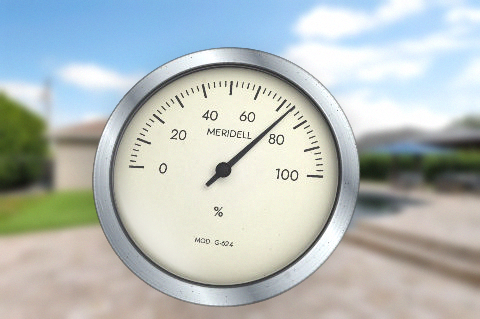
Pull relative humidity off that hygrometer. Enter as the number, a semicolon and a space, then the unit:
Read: 74; %
